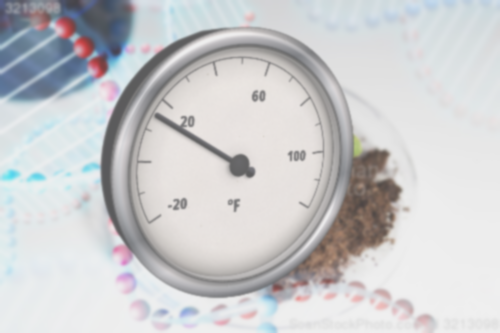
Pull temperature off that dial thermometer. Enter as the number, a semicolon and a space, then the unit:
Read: 15; °F
